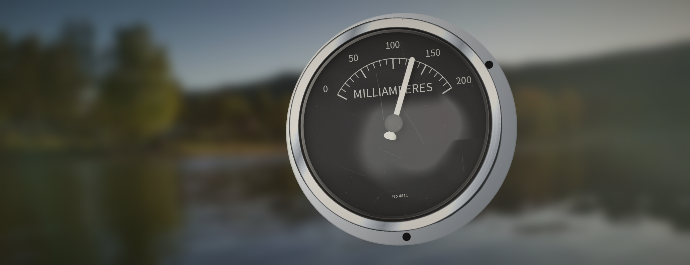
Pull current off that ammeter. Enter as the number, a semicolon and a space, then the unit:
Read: 130; mA
